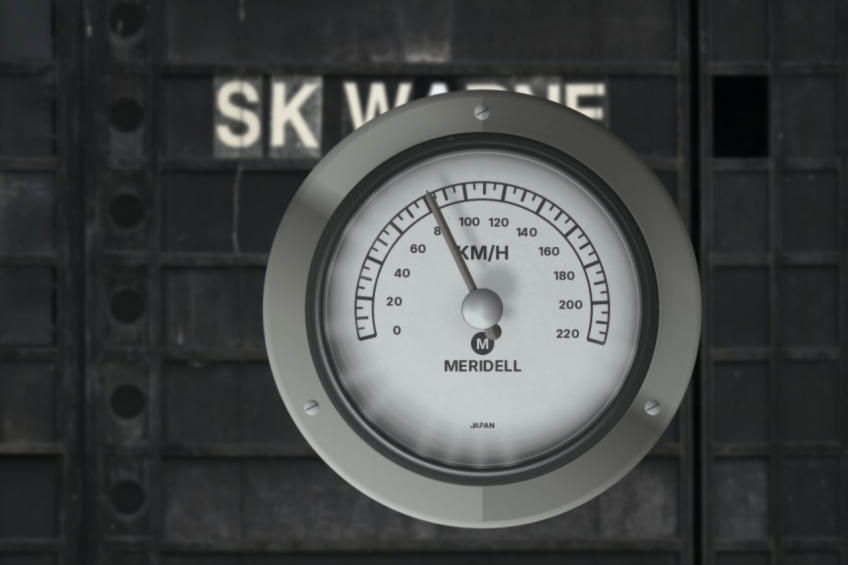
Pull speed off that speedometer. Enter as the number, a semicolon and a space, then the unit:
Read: 82.5; km/h
